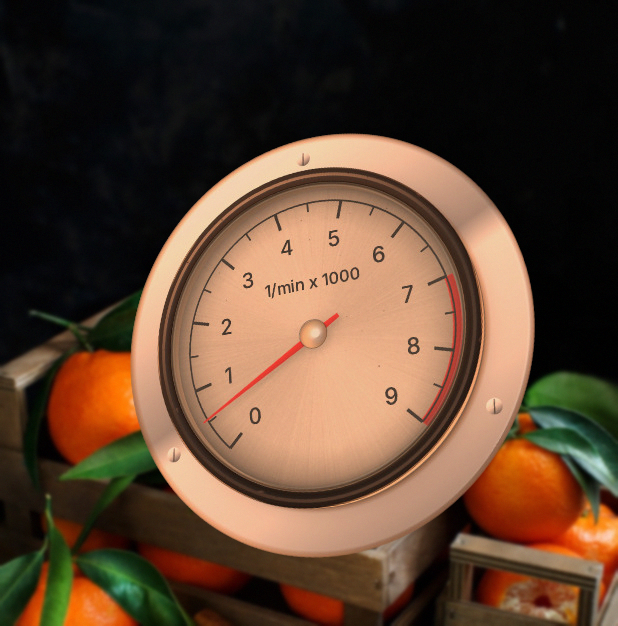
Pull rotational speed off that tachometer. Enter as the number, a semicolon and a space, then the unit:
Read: 500; rpm
